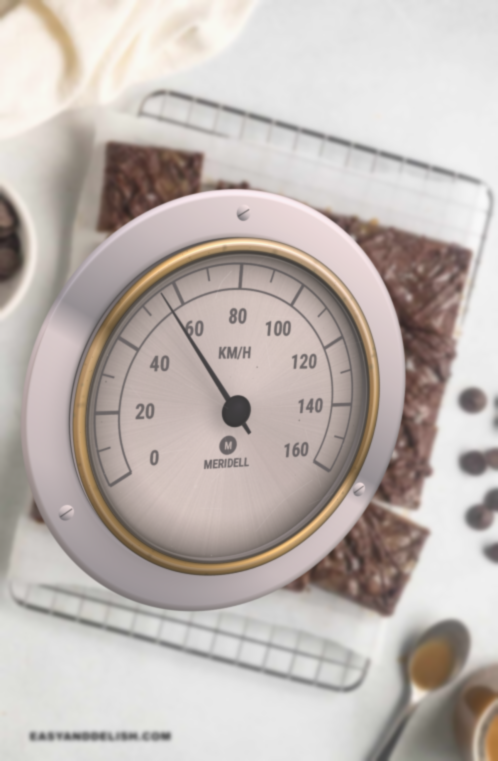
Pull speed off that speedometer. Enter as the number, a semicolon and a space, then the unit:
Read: 55; km/h
